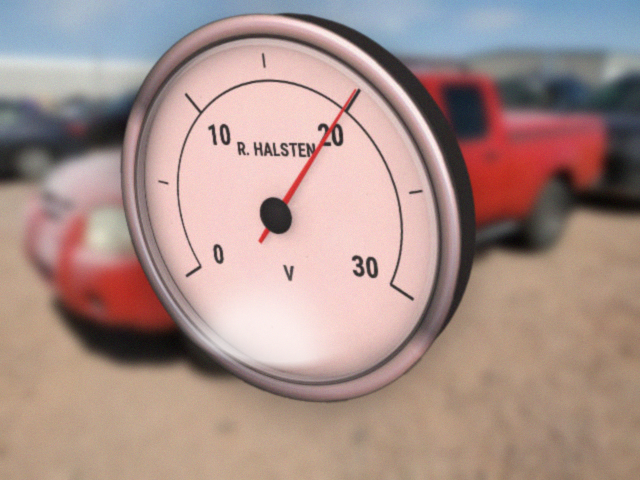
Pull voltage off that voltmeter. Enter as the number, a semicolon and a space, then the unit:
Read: 20; V
